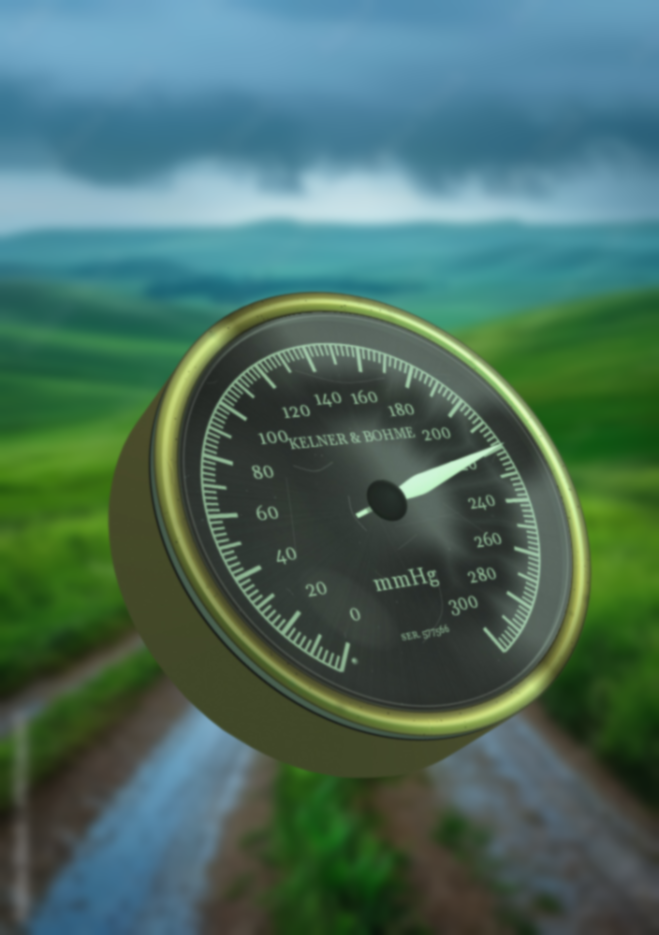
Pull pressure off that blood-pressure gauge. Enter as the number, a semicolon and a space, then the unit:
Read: 220; mmHg
